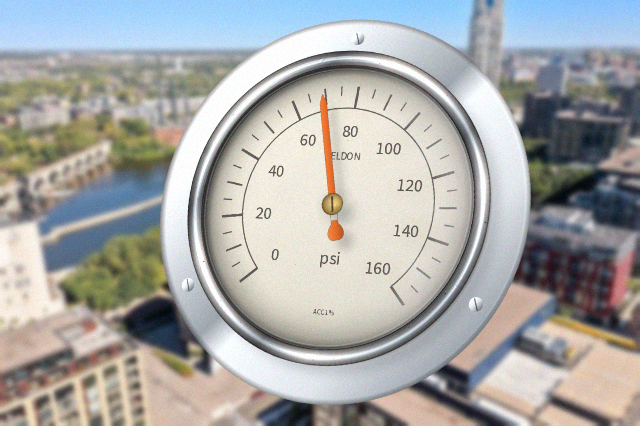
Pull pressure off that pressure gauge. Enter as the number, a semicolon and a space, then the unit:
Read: 70; psi
